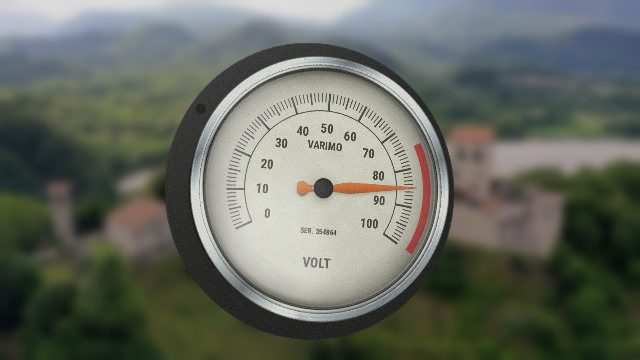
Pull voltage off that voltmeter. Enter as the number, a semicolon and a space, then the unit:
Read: 85; V
